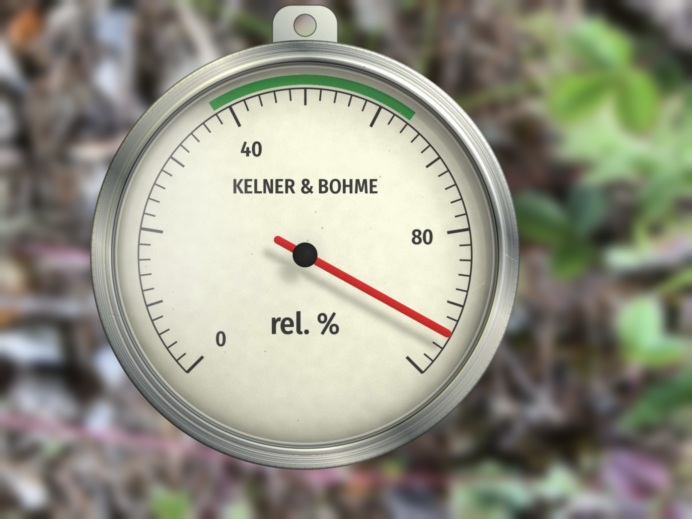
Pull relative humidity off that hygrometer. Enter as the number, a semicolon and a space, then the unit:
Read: 94; %
